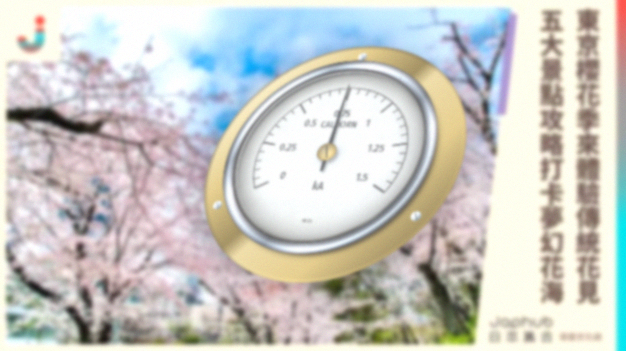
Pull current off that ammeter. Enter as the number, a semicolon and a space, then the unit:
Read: 0.75; kA
